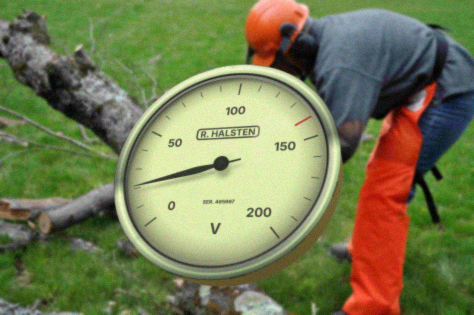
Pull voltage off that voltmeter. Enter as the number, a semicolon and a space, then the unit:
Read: 20; V
